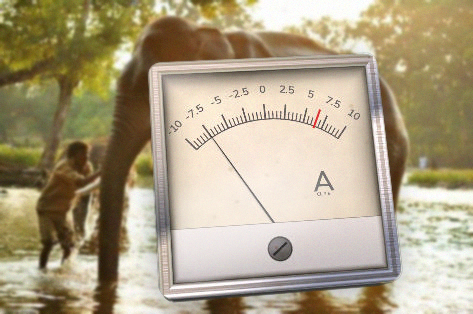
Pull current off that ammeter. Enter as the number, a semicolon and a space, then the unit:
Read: -7.5; A
